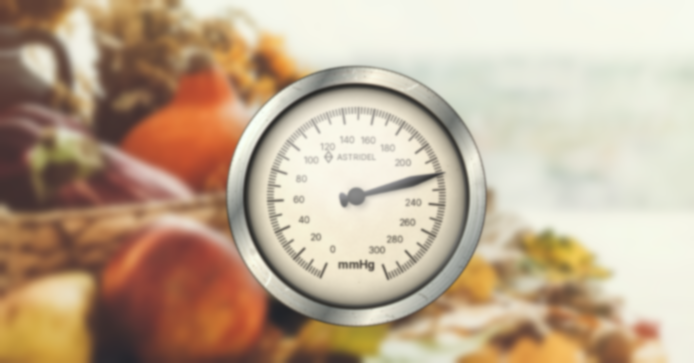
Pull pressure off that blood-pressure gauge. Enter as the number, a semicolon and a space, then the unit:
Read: 220; mmHg
